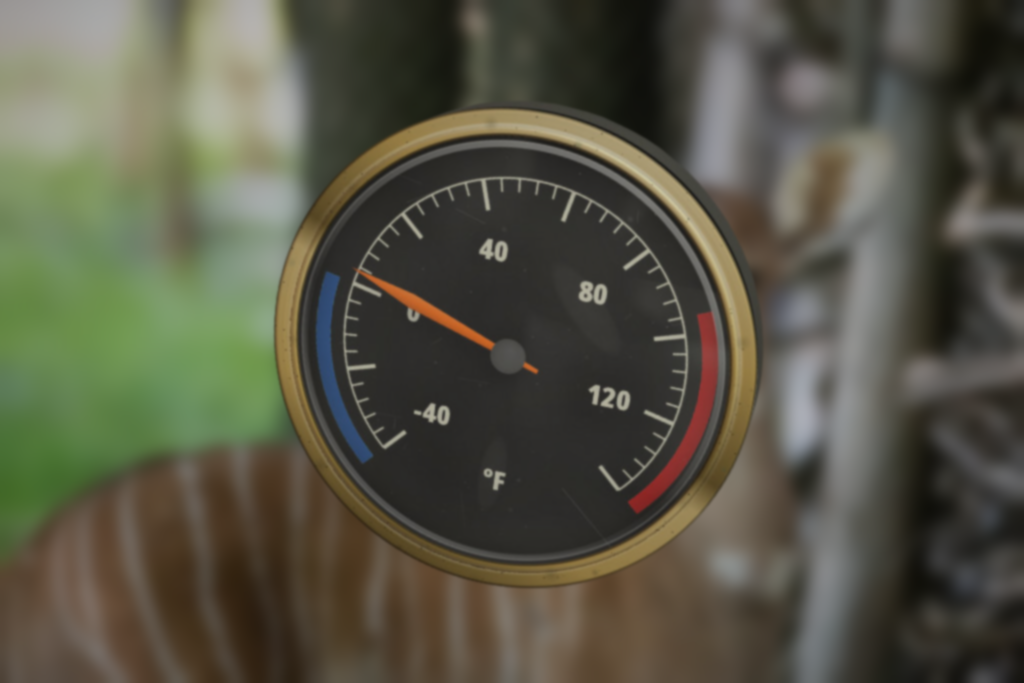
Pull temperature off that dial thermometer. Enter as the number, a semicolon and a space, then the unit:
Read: 4; °F
